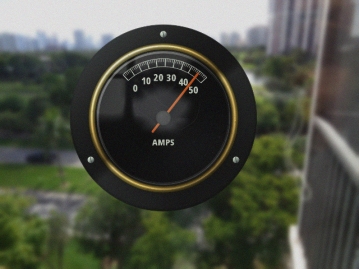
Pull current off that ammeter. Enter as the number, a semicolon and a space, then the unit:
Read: 45; A
